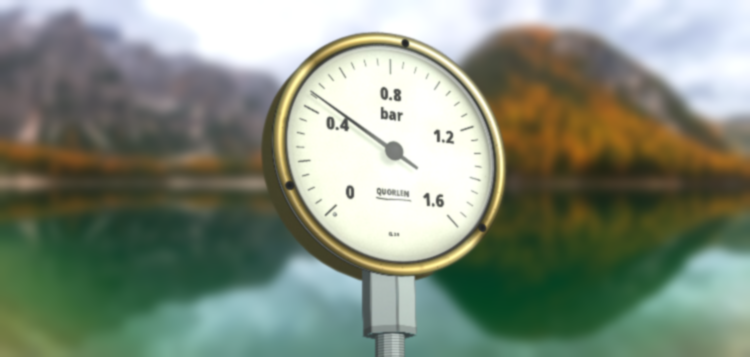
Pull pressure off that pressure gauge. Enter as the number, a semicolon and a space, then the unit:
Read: 0.45; bar
